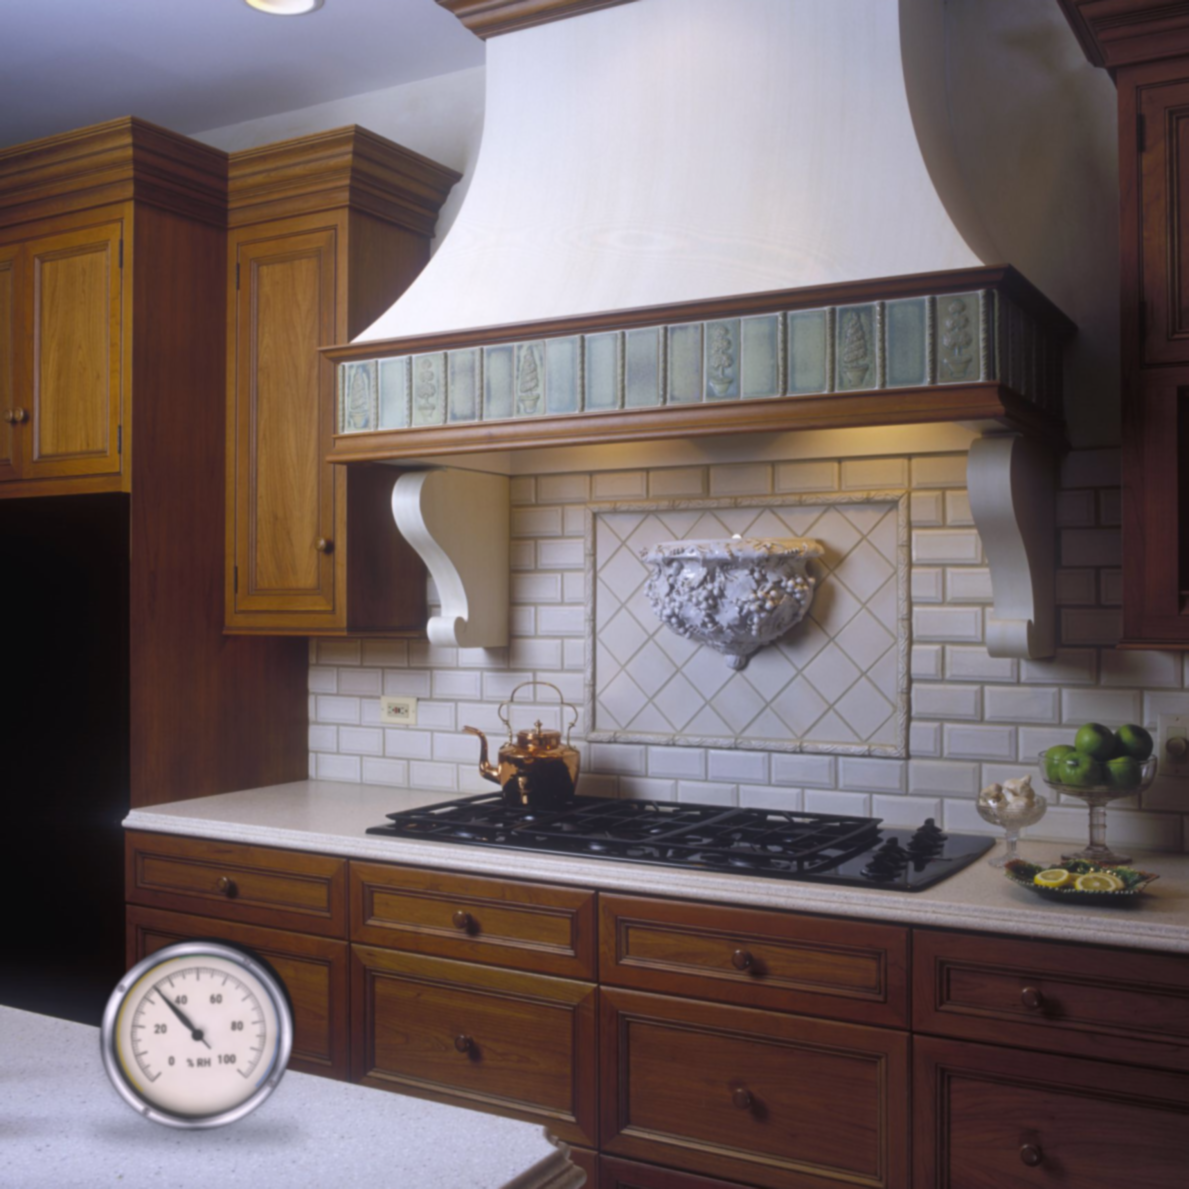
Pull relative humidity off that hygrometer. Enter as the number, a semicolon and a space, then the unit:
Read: 35; %
